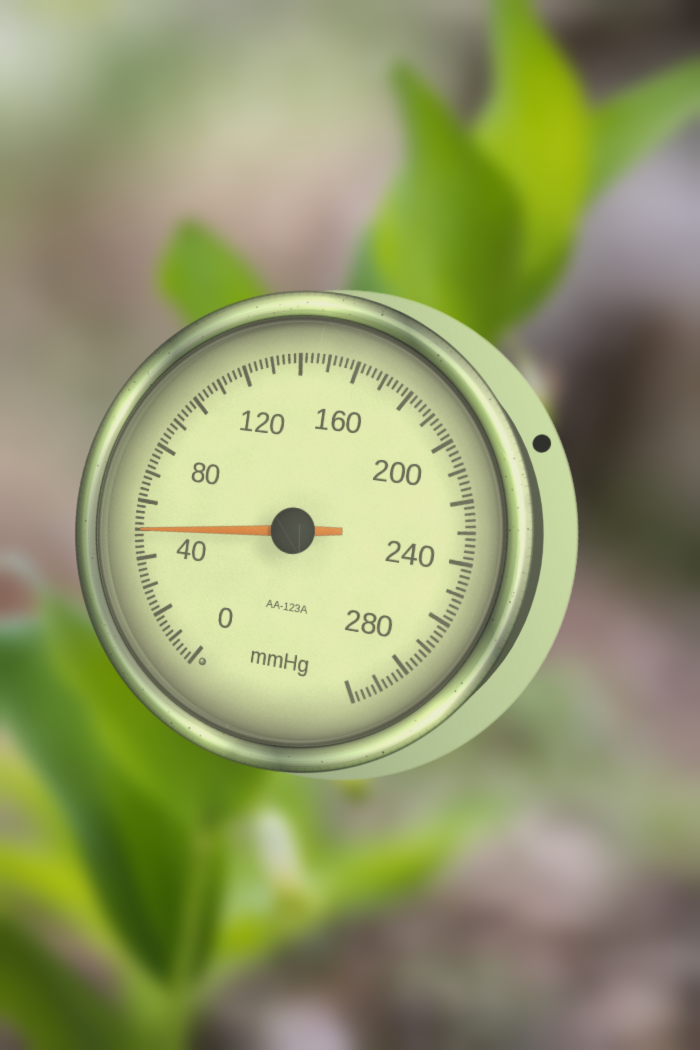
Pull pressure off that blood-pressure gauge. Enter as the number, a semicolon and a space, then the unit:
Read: 50; mmHg
